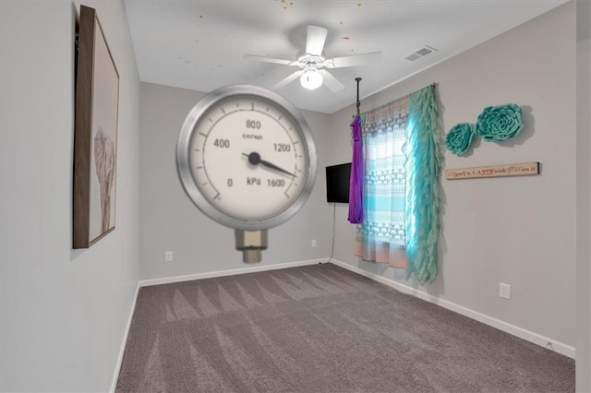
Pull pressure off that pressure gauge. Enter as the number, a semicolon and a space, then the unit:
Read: 1450; kPa
